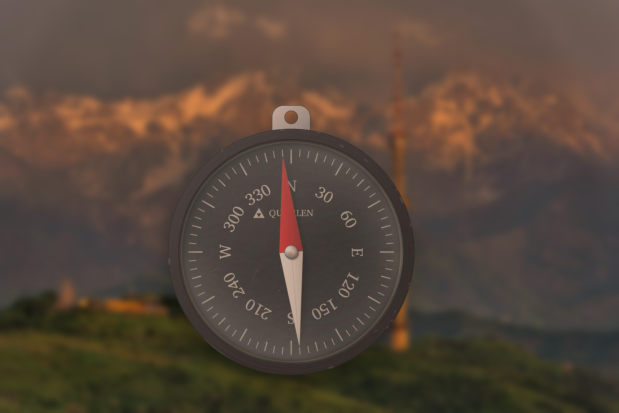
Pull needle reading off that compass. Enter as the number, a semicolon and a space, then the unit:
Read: 355; °
